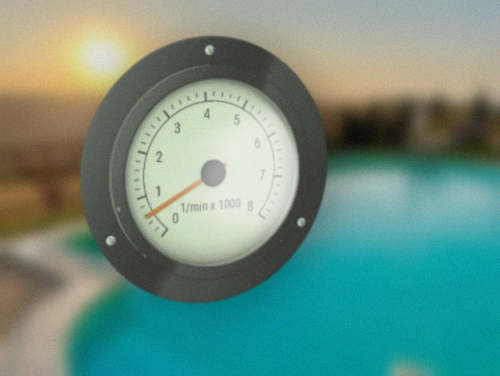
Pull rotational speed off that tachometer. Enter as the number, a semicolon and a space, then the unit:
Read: 600; rpm
